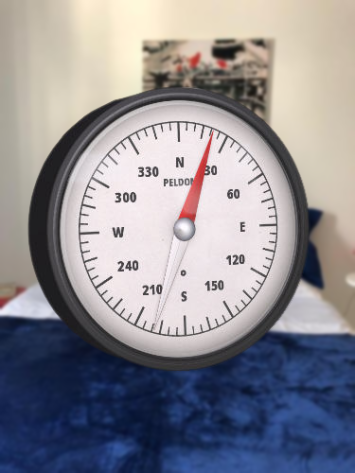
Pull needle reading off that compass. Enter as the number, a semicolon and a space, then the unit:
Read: 20; °
